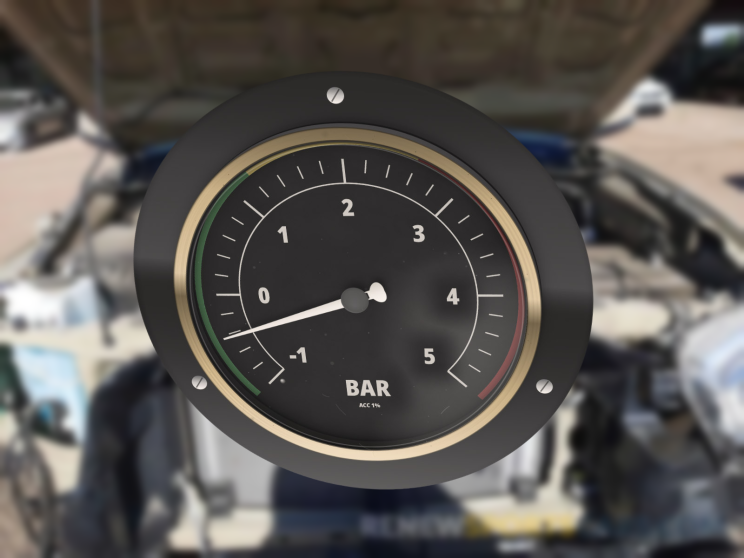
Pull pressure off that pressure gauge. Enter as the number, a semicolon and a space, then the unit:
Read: -0.4; bar
